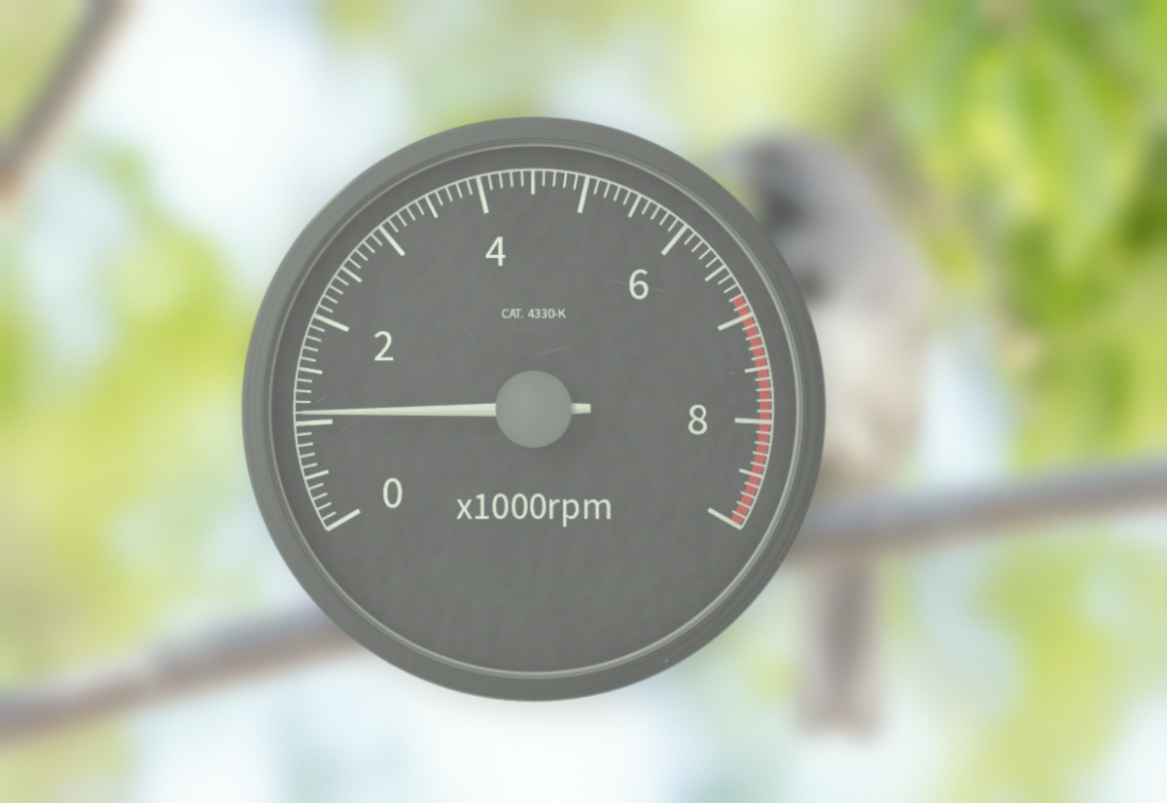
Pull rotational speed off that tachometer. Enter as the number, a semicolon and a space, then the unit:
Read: 1100; rpm
